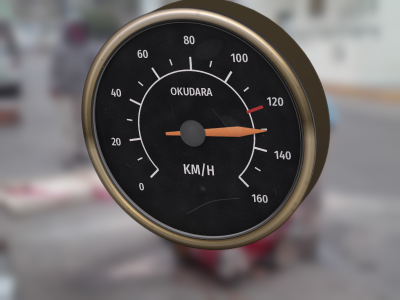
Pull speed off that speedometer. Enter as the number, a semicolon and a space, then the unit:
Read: 130; km/h
